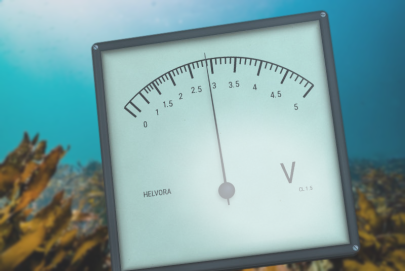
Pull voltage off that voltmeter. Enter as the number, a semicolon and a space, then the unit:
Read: 2.9; V
